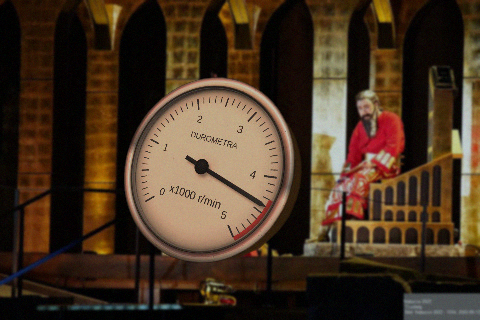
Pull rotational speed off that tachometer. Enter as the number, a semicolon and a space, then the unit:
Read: 4400; rpm
